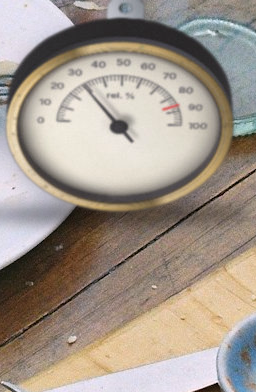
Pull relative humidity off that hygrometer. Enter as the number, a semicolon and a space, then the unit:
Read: 30; %
